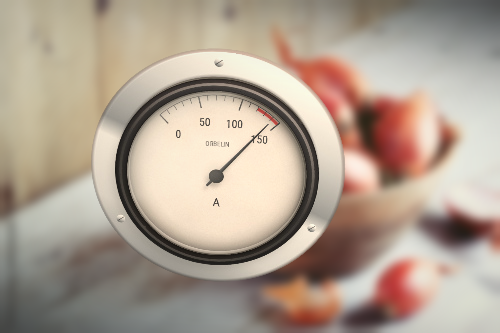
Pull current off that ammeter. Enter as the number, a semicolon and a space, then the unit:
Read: 140; A
